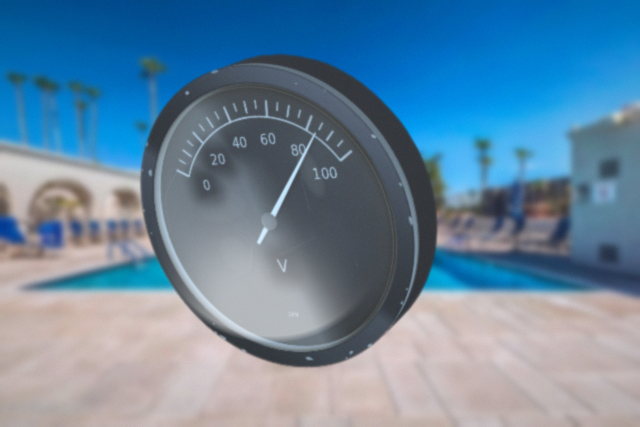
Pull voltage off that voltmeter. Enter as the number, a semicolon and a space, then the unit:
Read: 85; V
